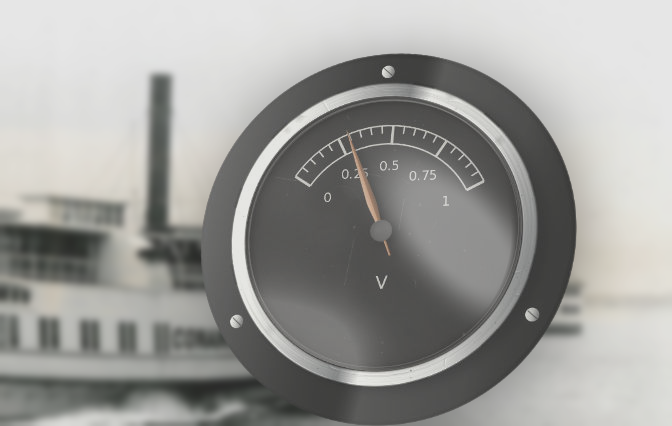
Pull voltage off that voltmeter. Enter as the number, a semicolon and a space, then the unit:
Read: 0.3; V
